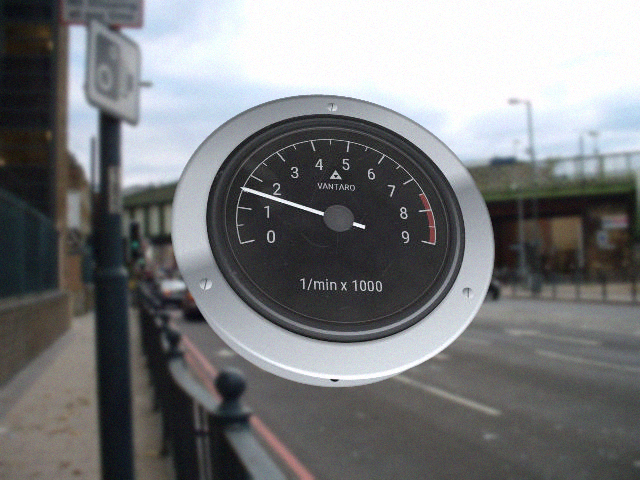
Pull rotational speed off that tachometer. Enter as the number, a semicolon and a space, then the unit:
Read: 1500; rpm
